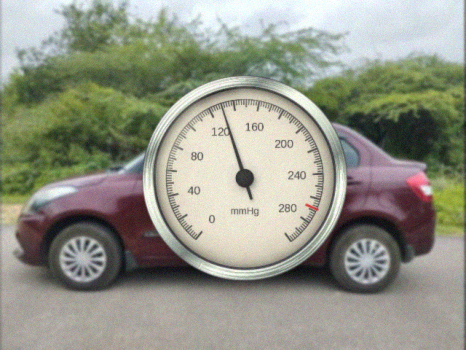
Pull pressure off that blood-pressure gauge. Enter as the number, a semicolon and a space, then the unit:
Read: 130; mmHg
